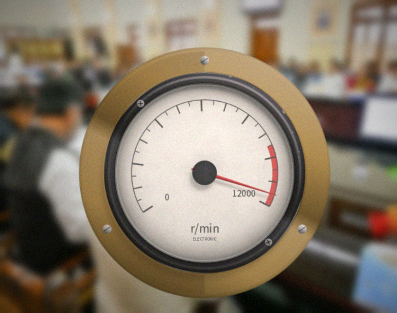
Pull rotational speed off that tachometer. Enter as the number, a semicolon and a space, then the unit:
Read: 11500; rpm
